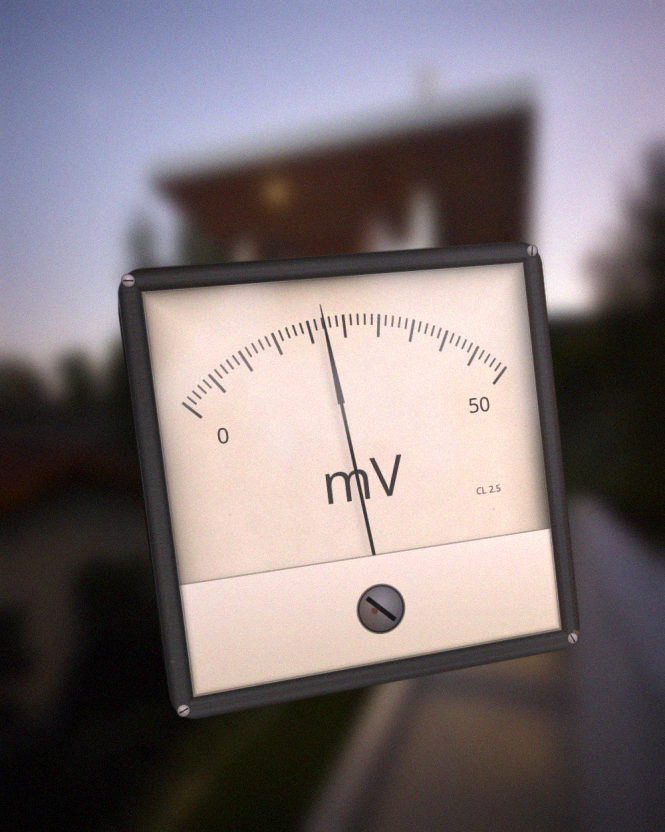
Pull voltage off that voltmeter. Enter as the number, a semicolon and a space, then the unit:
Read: 22; mV
